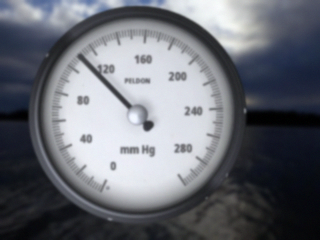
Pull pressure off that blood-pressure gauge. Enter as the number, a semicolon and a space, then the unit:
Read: 110; mmHg
